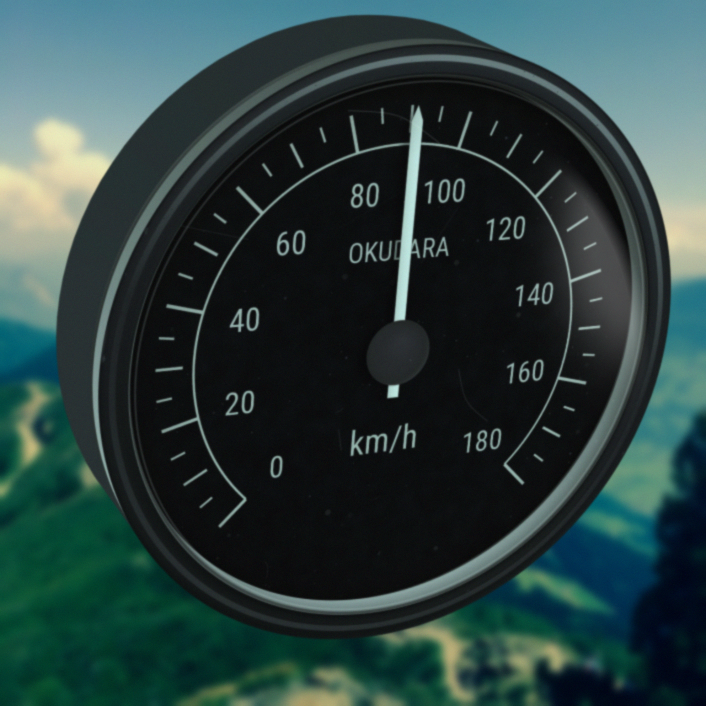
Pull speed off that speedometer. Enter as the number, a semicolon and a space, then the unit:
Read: 90; km/h
